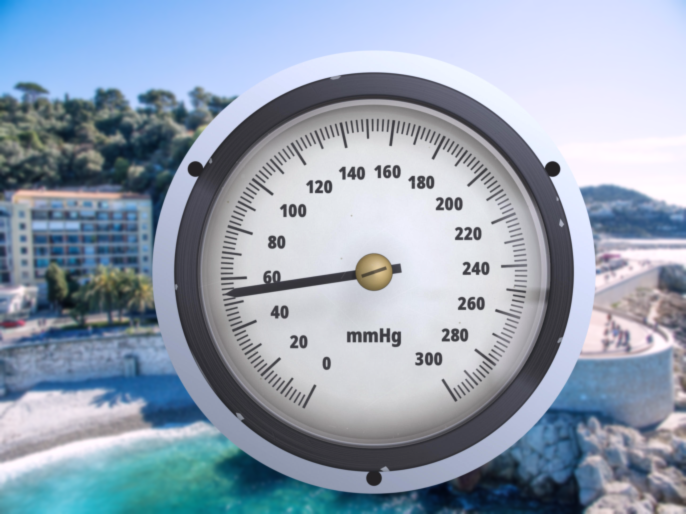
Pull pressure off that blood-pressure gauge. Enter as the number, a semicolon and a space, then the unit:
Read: 54; mmHg
